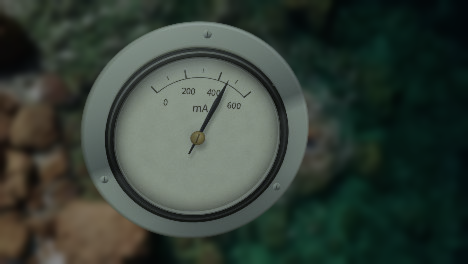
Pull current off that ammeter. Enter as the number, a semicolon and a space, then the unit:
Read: 450; mA
